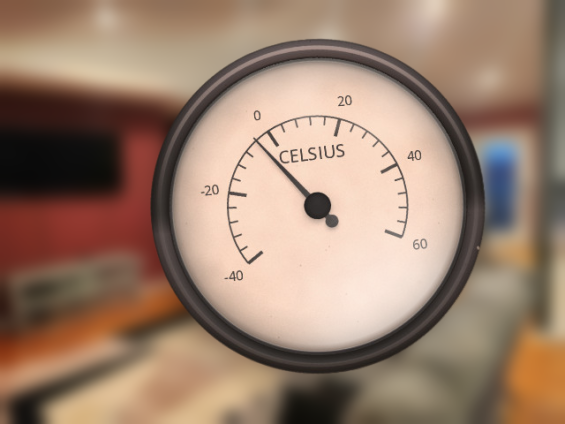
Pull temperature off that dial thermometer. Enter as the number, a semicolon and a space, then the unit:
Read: -4; °C
